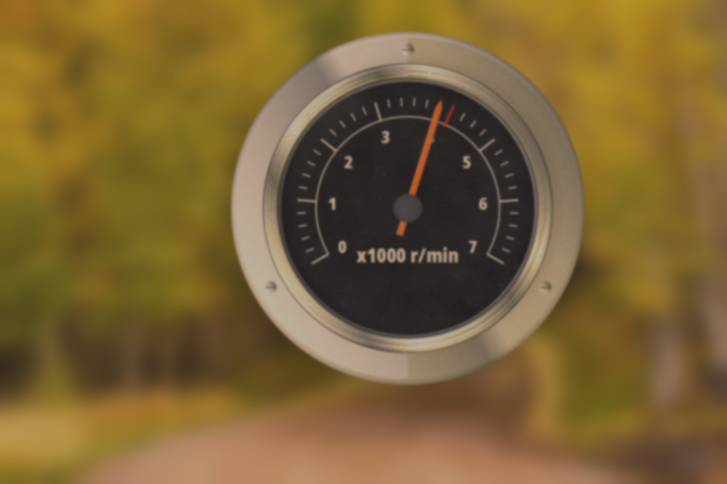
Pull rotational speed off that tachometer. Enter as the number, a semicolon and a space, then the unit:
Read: 4000; rpm
